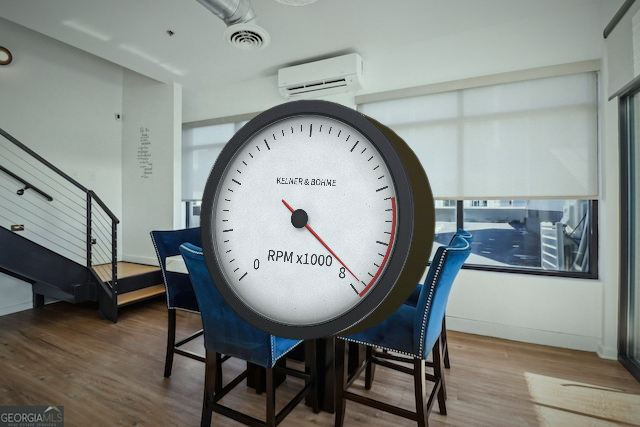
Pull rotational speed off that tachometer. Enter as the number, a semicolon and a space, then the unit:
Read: 7800; rpm
